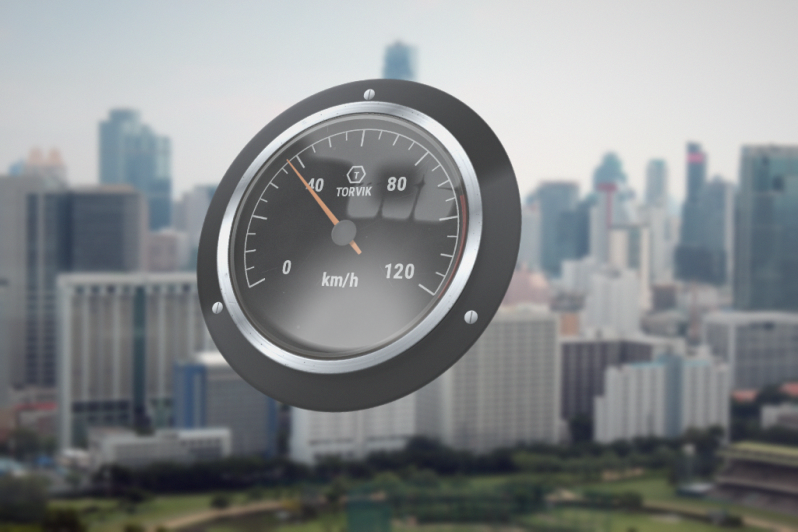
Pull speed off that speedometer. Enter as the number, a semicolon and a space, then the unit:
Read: 37.5; km/h
